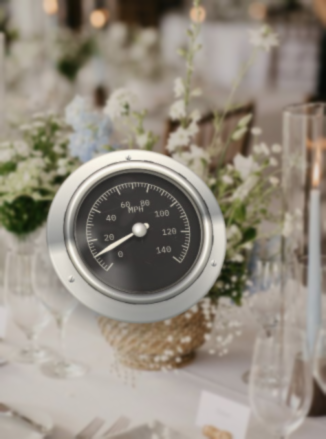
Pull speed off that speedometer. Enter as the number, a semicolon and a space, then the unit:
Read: 10; mph
